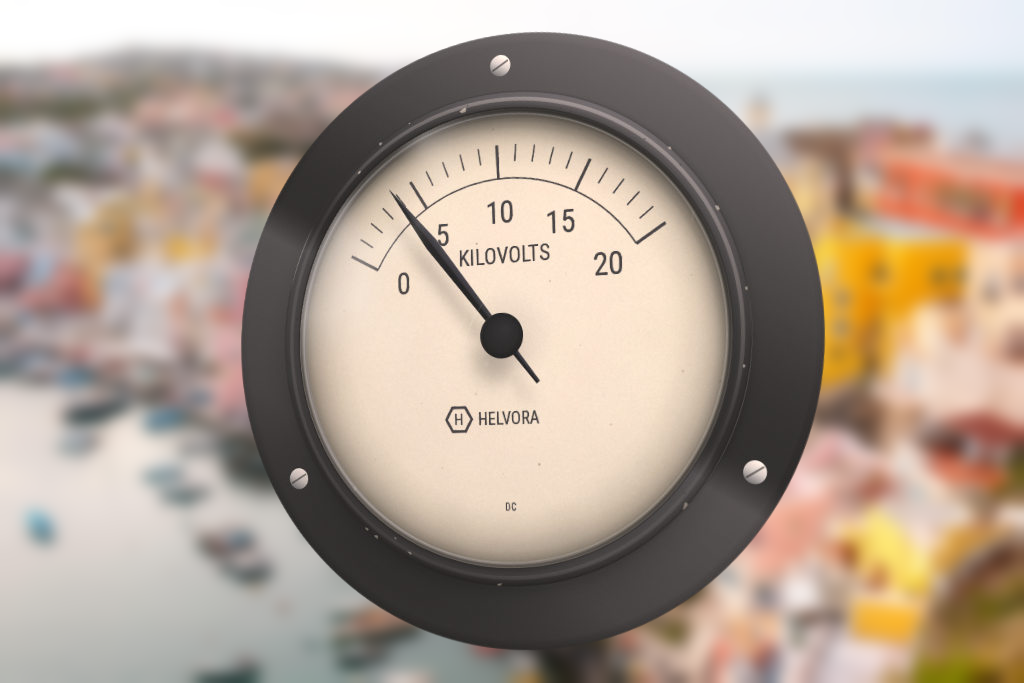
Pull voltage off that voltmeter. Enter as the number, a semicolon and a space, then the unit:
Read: 4; kV
